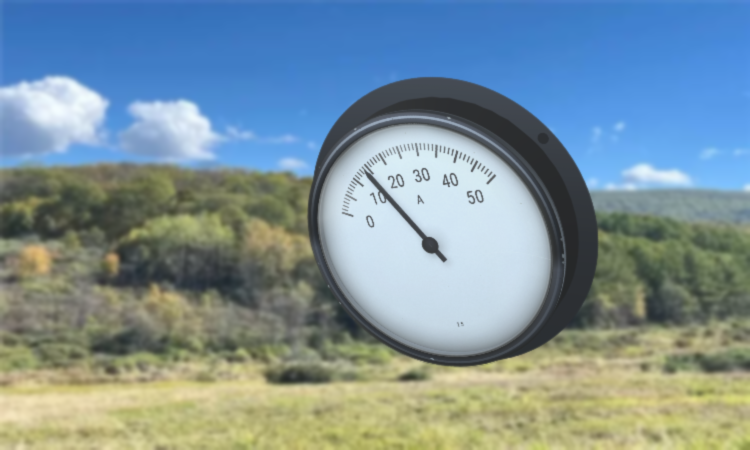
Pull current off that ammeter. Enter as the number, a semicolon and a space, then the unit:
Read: 15; A
